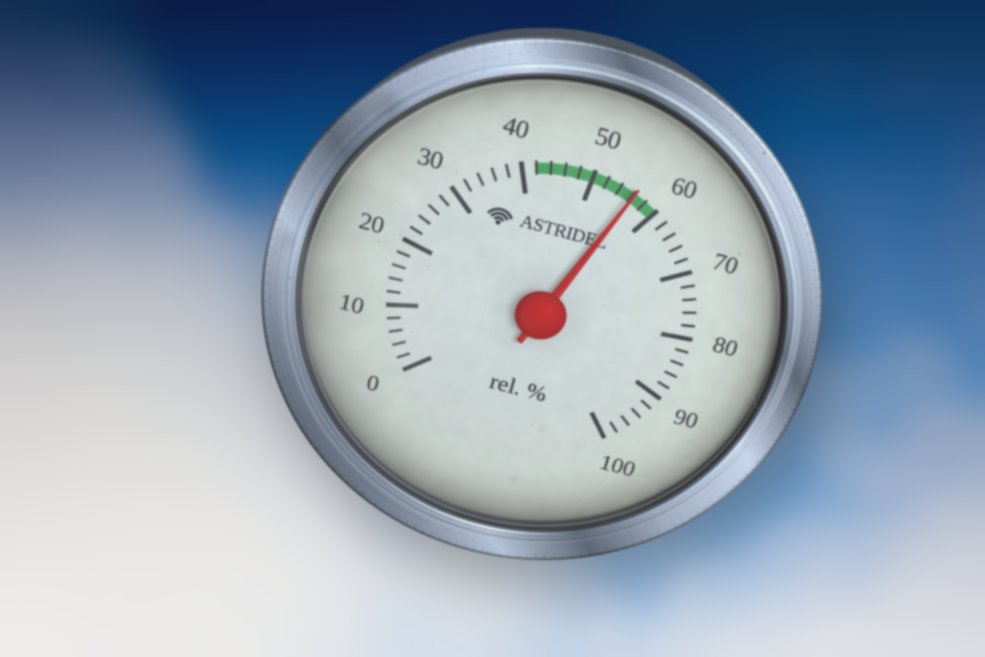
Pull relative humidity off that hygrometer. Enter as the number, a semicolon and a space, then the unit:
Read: 56; %
